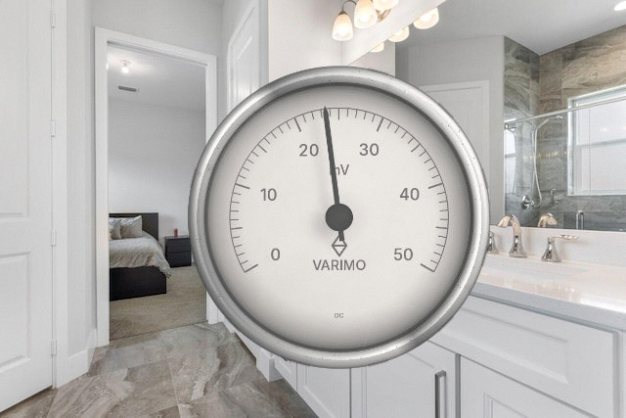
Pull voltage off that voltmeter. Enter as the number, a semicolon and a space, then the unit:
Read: 23.5; mV
